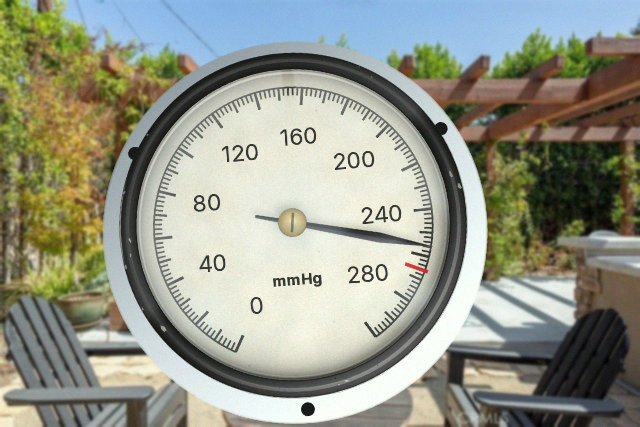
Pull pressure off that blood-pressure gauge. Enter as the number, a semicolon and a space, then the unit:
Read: 256; mmHg
